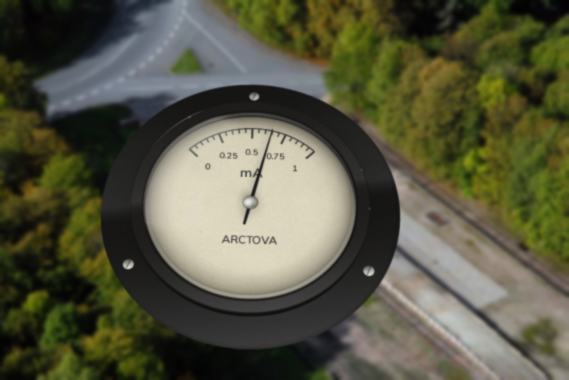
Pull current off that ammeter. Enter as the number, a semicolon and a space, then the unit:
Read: 0.65; mA
